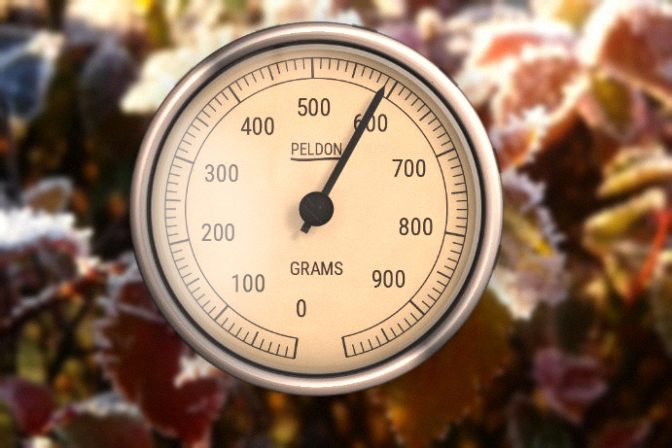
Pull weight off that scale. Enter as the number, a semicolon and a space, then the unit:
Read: 590; g
